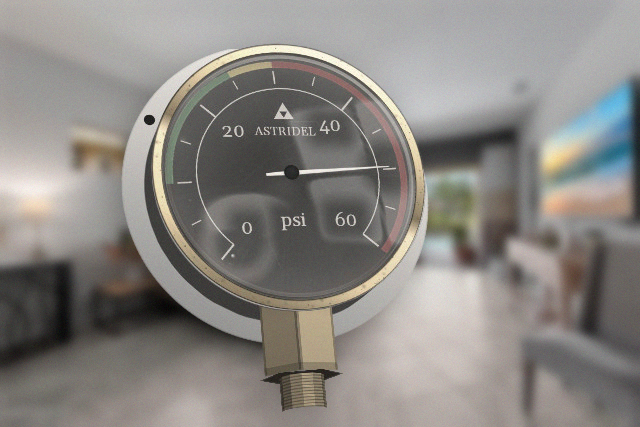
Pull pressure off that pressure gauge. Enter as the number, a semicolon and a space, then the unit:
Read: 50; psi
